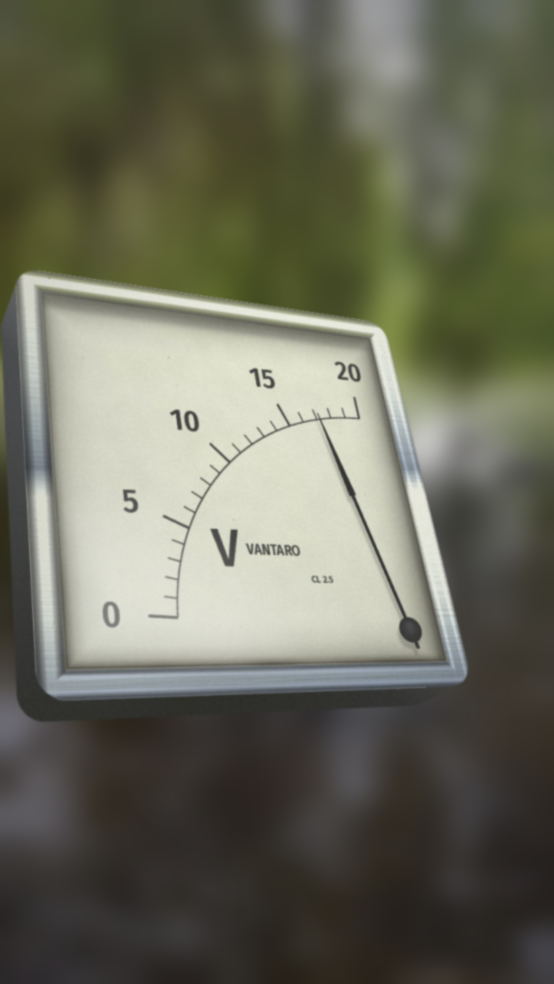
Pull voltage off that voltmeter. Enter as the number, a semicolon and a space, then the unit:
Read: 17; V
